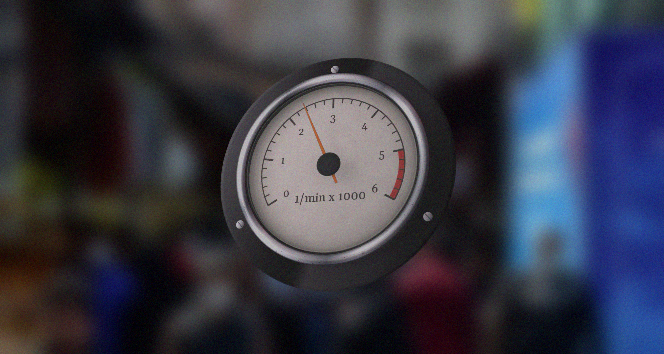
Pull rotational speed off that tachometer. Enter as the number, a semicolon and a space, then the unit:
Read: 2400; rpm
